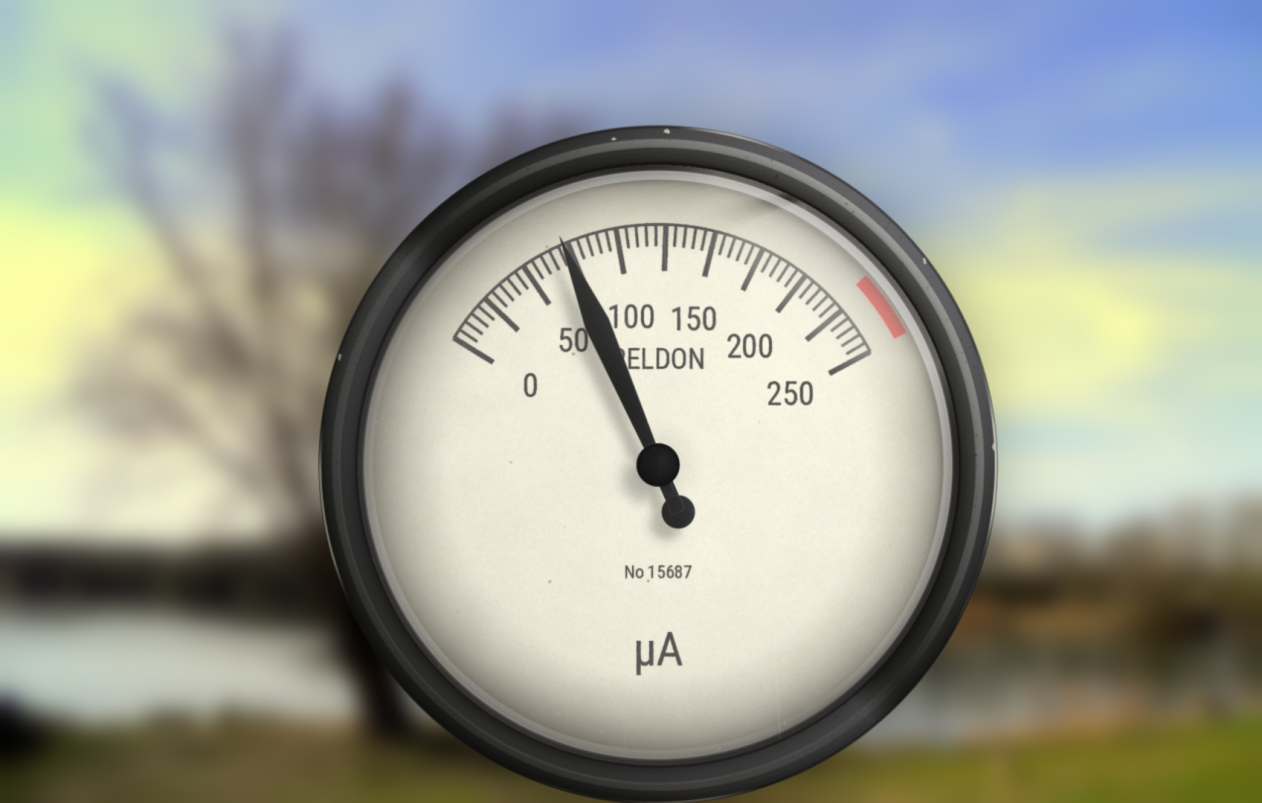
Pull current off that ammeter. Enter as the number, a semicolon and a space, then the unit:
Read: 72.5; µA
